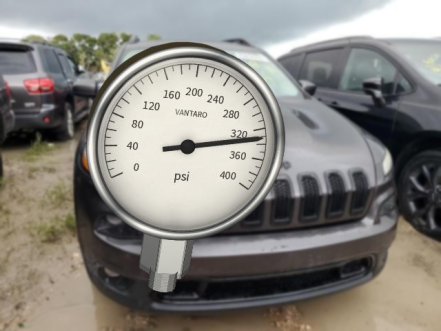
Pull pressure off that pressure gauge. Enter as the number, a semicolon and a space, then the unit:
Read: 330; psi
